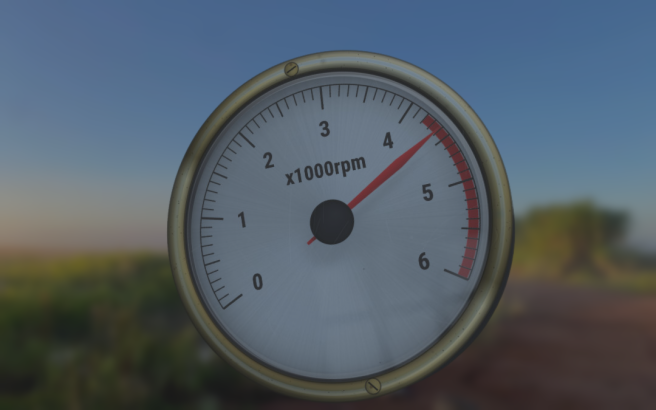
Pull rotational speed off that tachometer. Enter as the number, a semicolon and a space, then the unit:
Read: 4400; rpm
